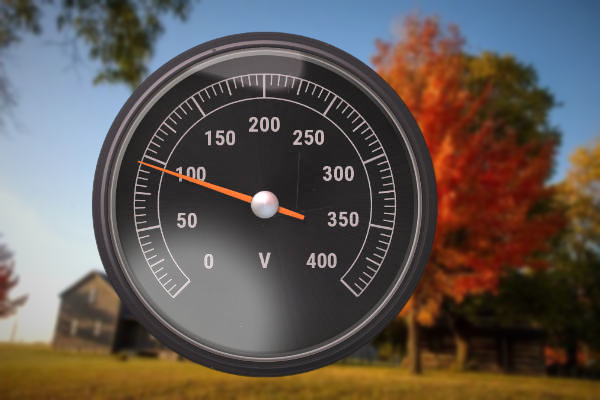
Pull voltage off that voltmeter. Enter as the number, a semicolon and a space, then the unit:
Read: 95; V
